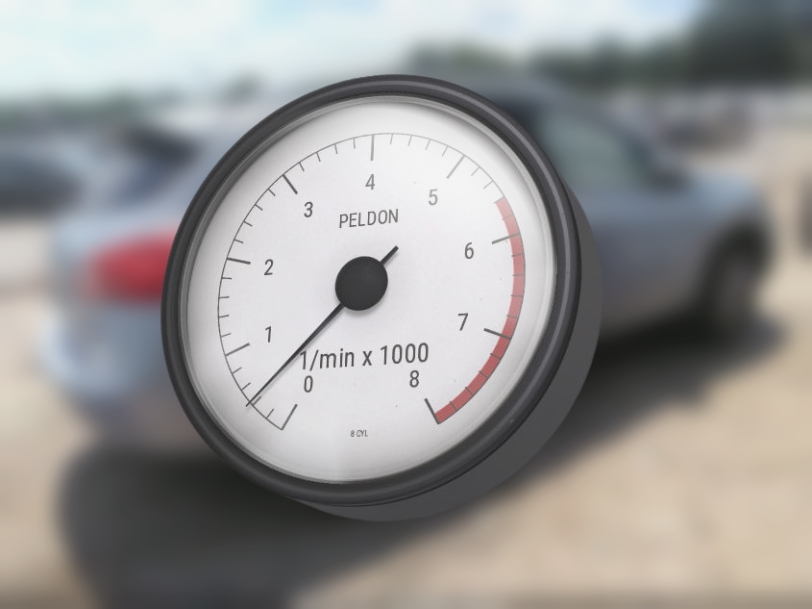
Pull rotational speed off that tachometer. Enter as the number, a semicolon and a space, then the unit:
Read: 400; rpm
